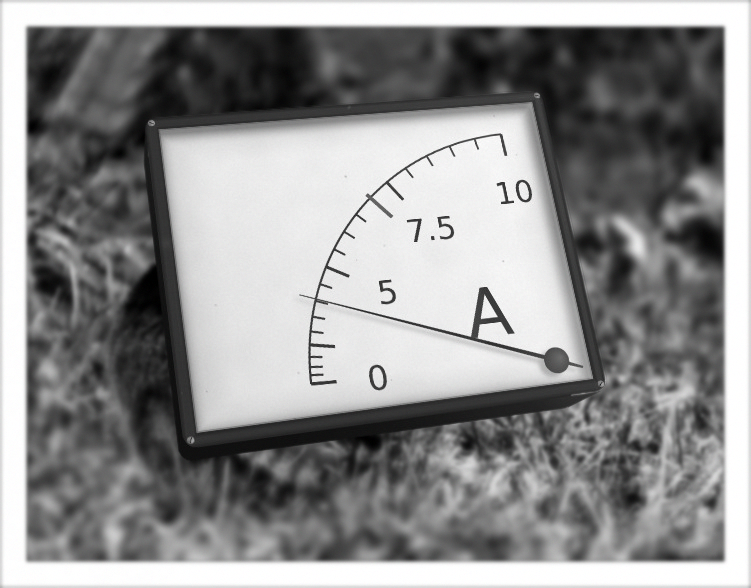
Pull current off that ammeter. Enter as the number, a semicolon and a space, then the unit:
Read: 4; A
